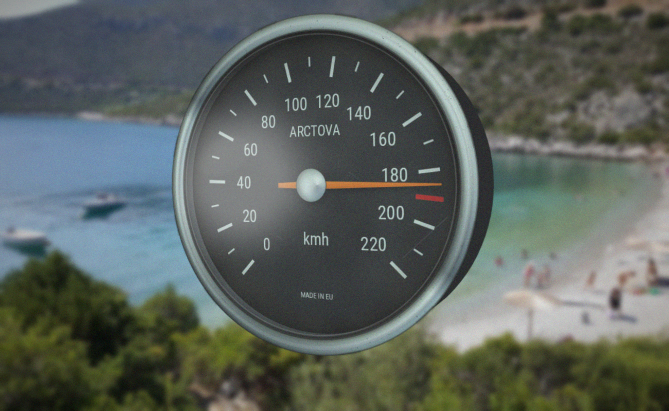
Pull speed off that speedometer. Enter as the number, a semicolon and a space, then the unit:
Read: 185; km/h
